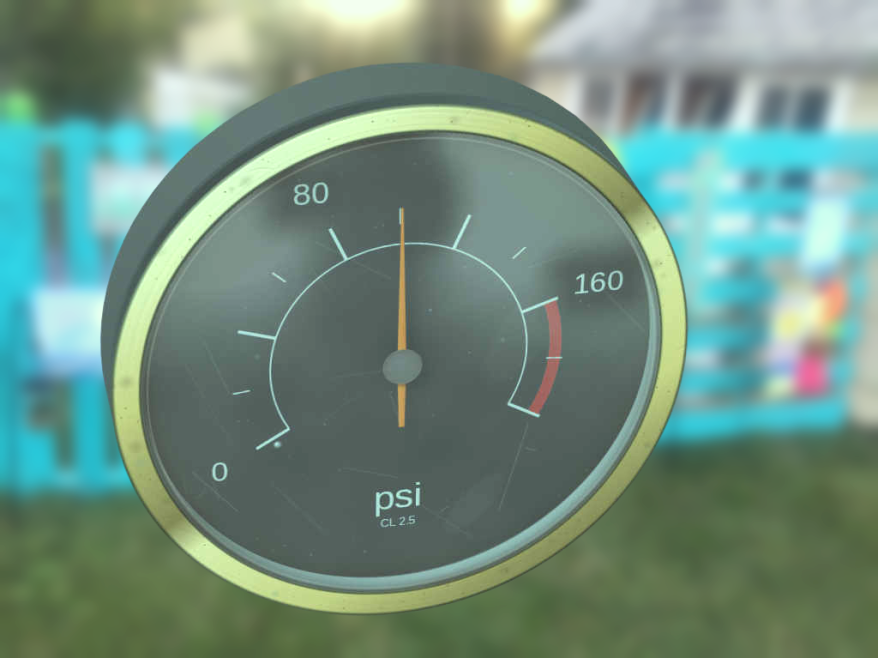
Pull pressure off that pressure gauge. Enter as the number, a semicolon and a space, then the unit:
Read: 100; psi
